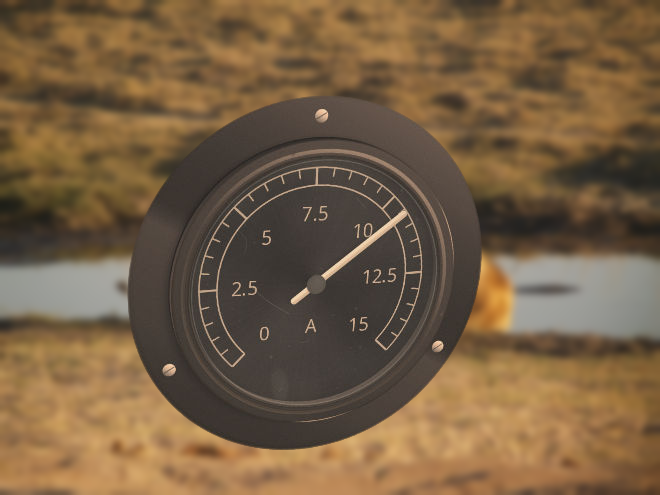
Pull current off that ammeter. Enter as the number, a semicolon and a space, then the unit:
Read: 10.5; A
